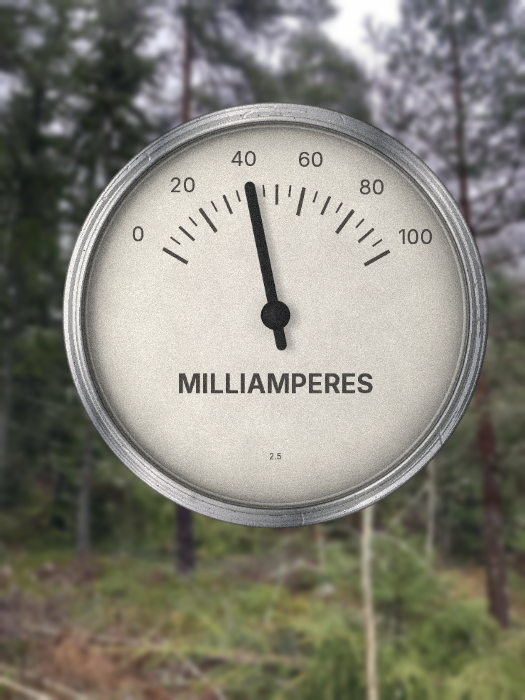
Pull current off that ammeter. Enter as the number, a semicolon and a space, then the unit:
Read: 40; mA
